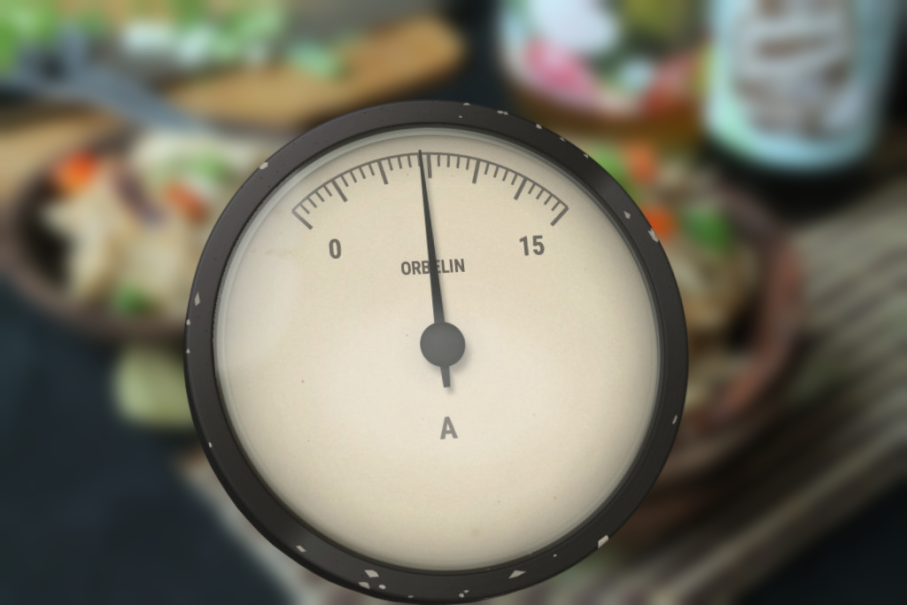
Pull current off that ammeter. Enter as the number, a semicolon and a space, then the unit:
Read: 7; A
